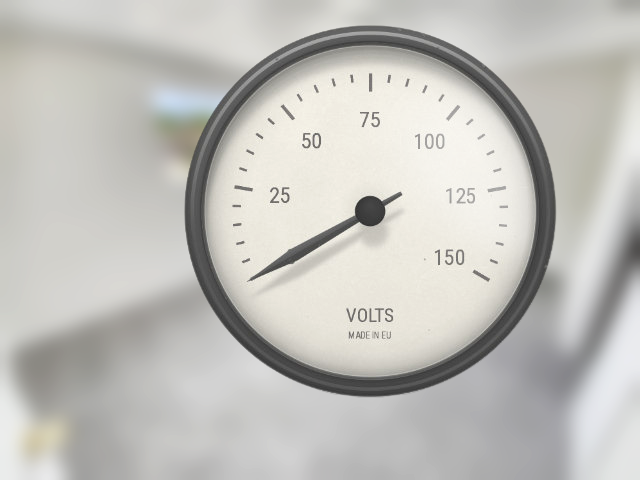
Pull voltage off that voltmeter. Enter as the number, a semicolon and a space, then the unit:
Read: 0; V
